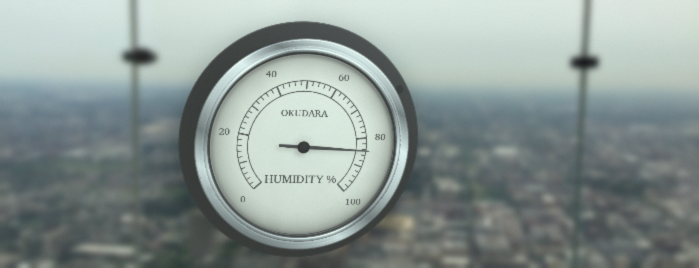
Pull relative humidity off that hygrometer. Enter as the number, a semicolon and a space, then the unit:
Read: 84; %
